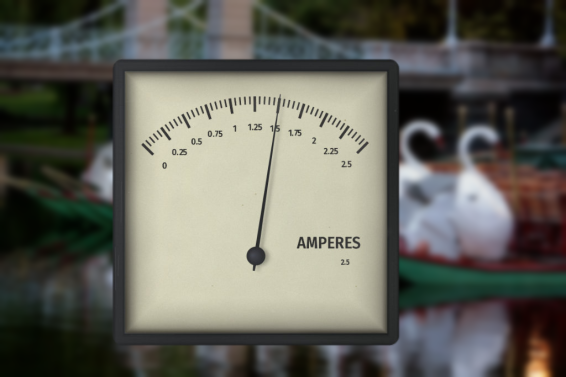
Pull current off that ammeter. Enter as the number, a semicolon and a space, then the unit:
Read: 1.5; A
